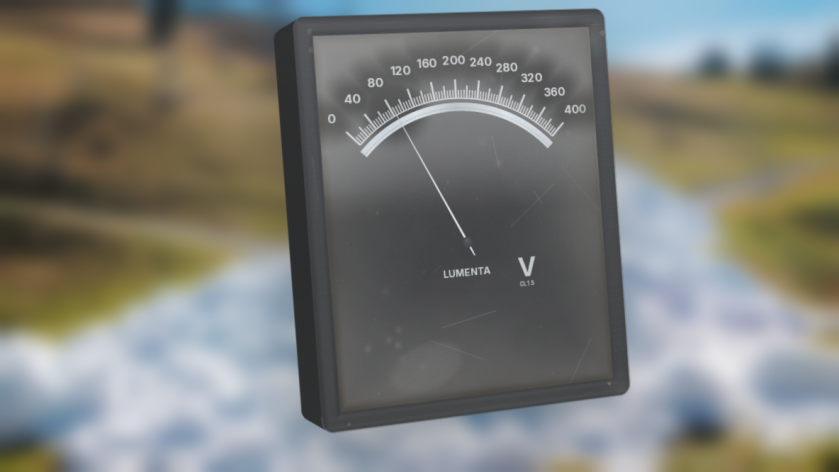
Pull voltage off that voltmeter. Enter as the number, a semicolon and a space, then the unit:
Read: 80; V
